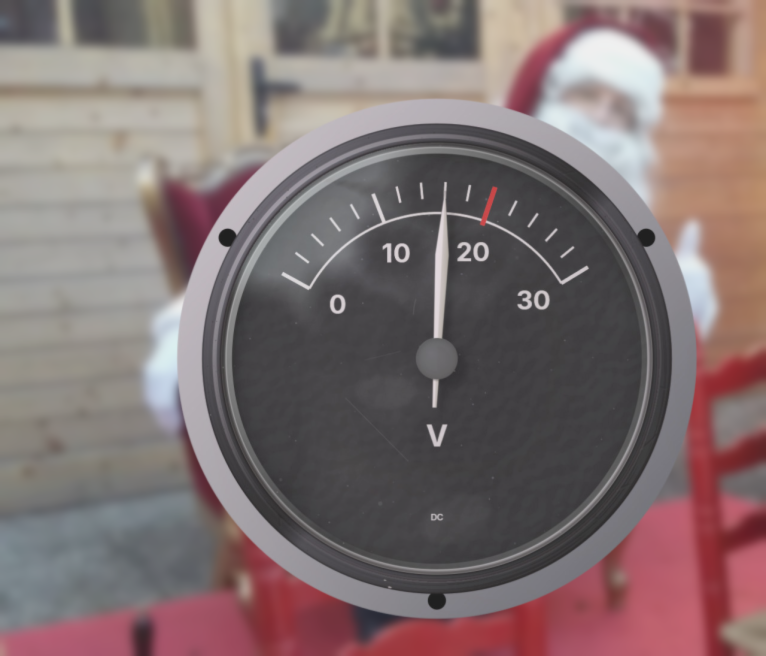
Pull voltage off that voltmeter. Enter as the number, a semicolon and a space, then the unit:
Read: 16; V
